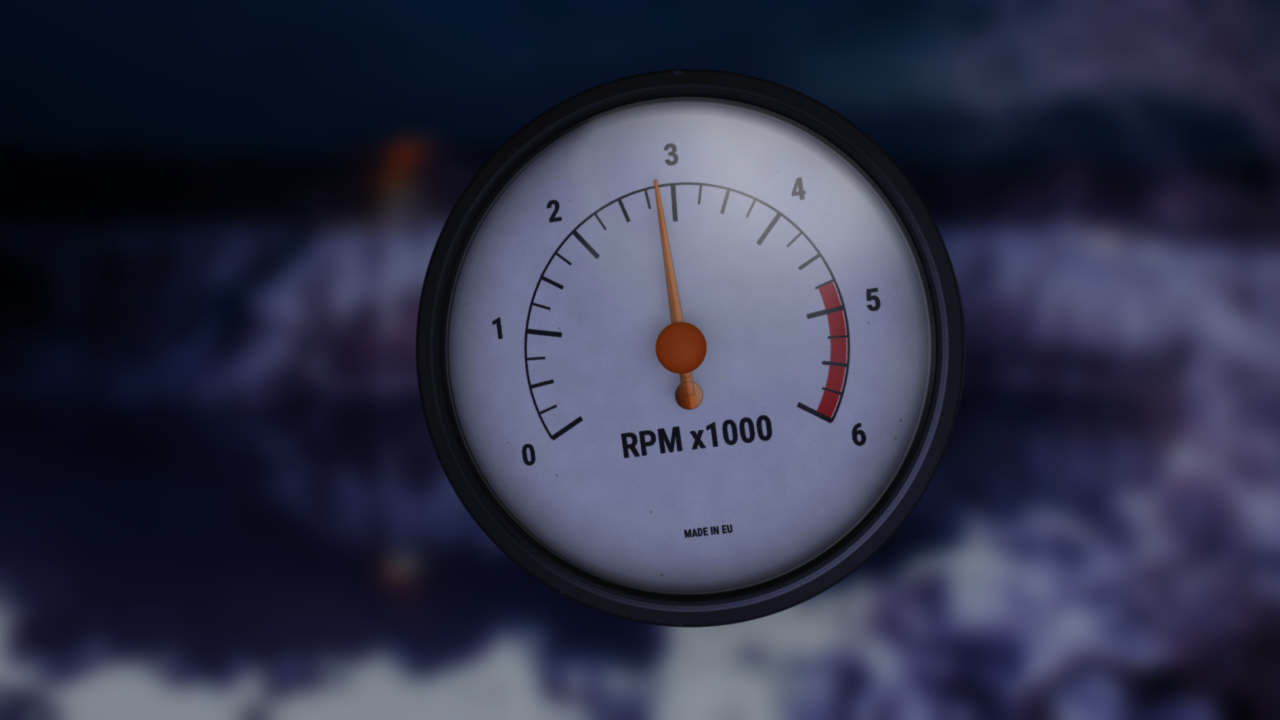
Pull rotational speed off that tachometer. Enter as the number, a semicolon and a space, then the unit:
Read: 2875; rpm
